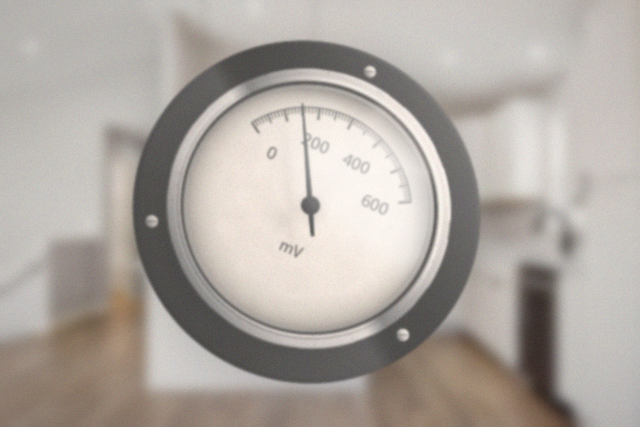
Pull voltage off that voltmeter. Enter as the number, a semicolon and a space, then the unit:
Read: 150; mV
